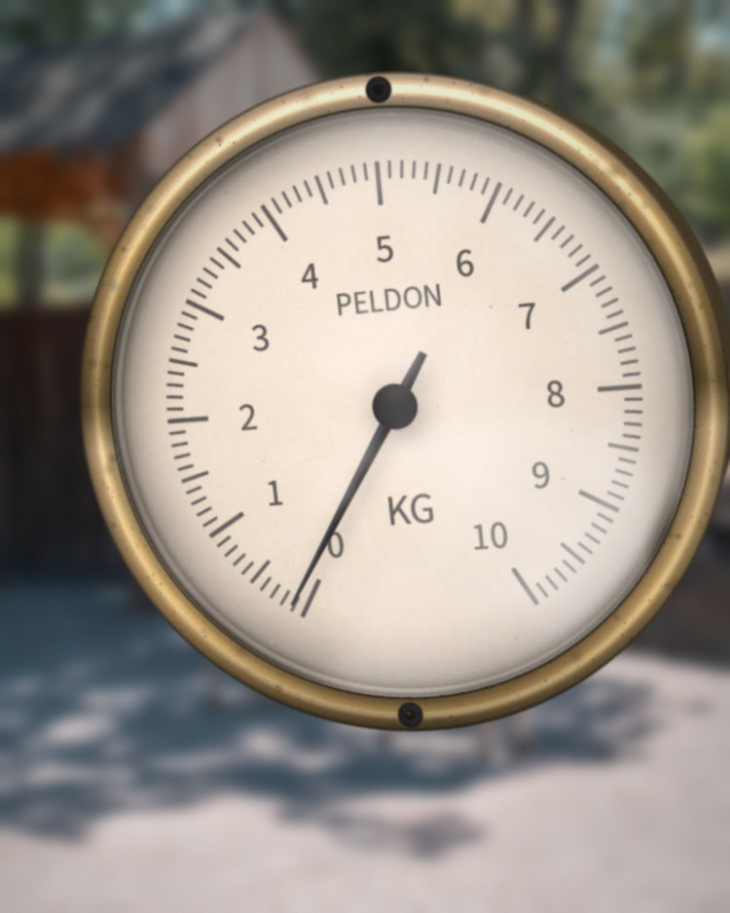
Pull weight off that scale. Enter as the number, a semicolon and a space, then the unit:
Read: 0.1; kg
